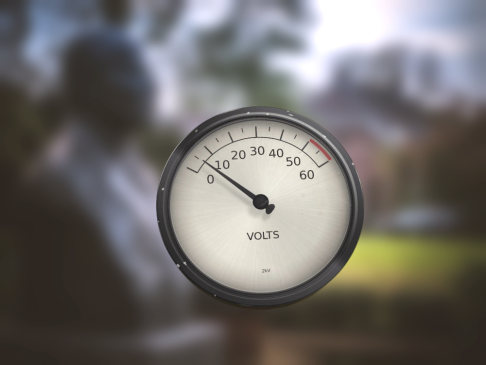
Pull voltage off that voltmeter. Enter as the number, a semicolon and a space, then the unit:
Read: 5; V
